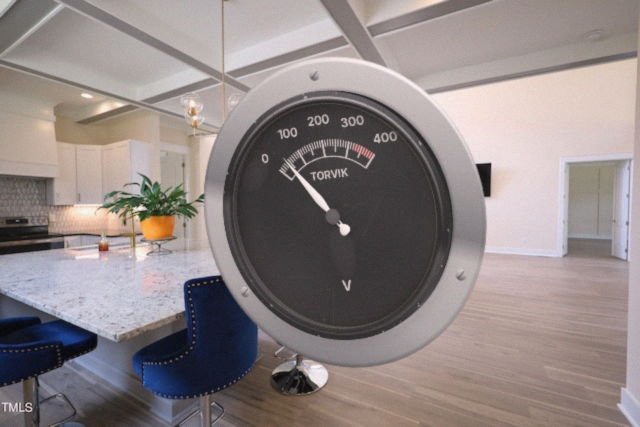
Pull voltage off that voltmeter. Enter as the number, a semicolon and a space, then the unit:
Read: 50; V
